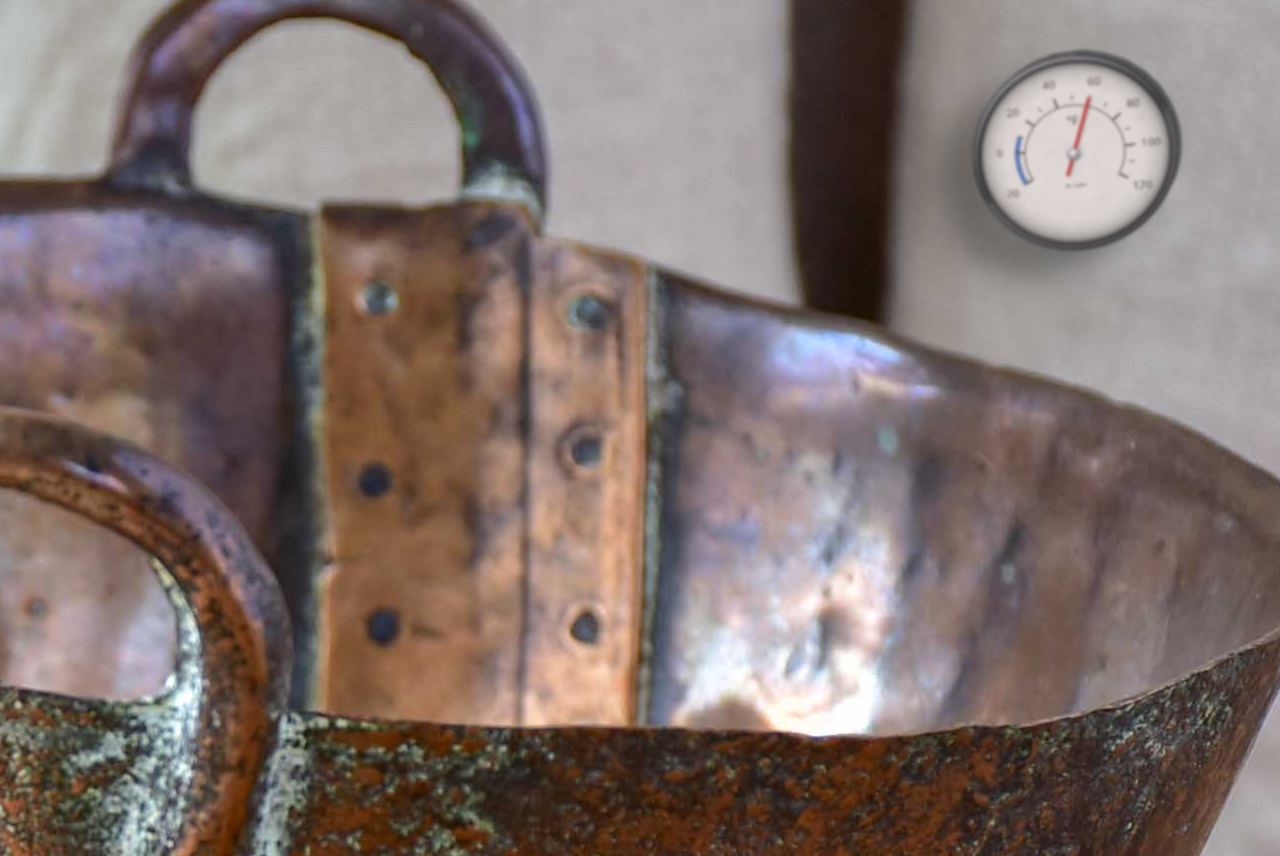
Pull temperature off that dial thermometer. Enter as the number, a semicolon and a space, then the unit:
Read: 60; °F
